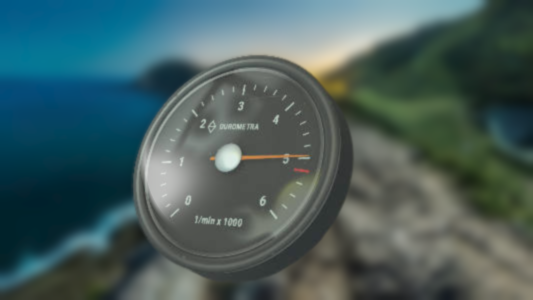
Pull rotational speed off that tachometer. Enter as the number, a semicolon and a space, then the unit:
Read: 5000; rpm
